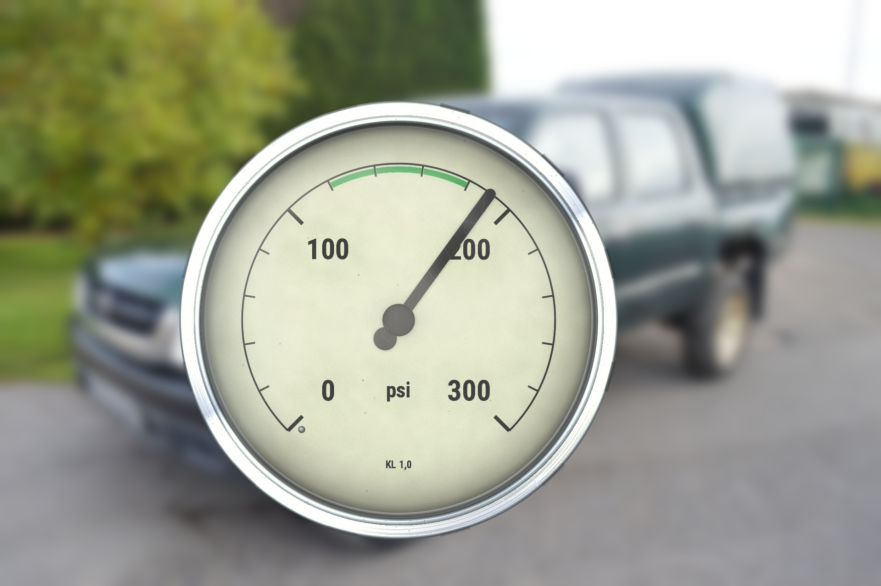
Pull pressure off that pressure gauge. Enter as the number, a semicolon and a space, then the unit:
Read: 190; psi
